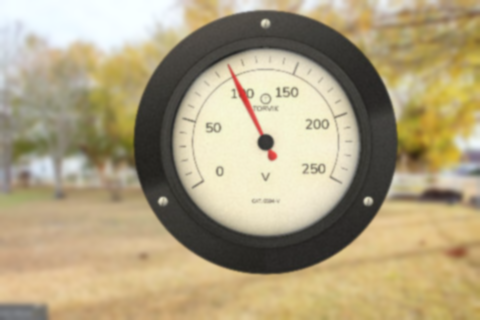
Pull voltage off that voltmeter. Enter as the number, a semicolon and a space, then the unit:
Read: 100; V
